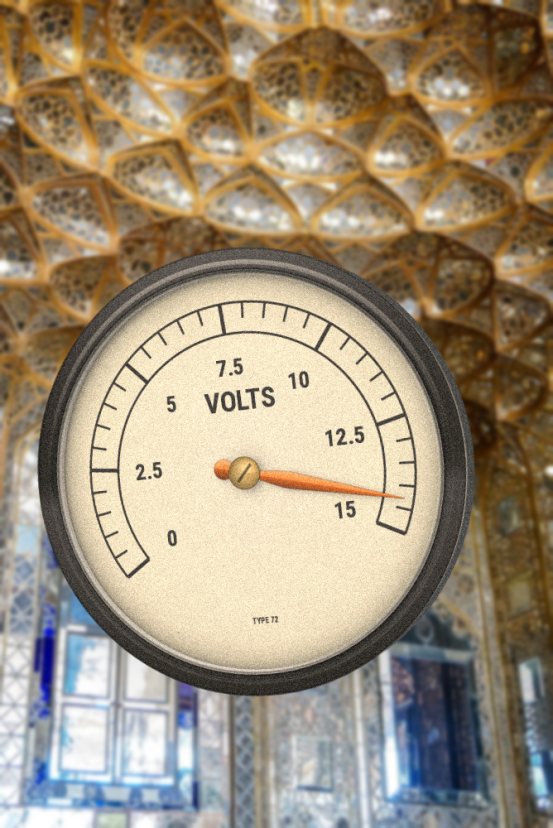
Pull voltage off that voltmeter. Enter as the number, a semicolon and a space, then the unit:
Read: 14.25; V
